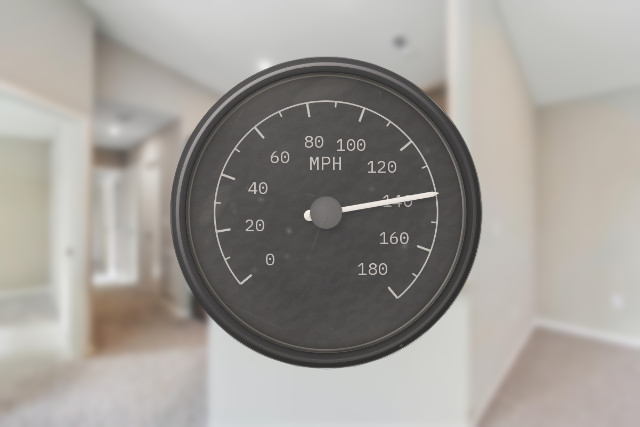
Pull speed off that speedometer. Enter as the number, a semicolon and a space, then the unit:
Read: 140; mph
